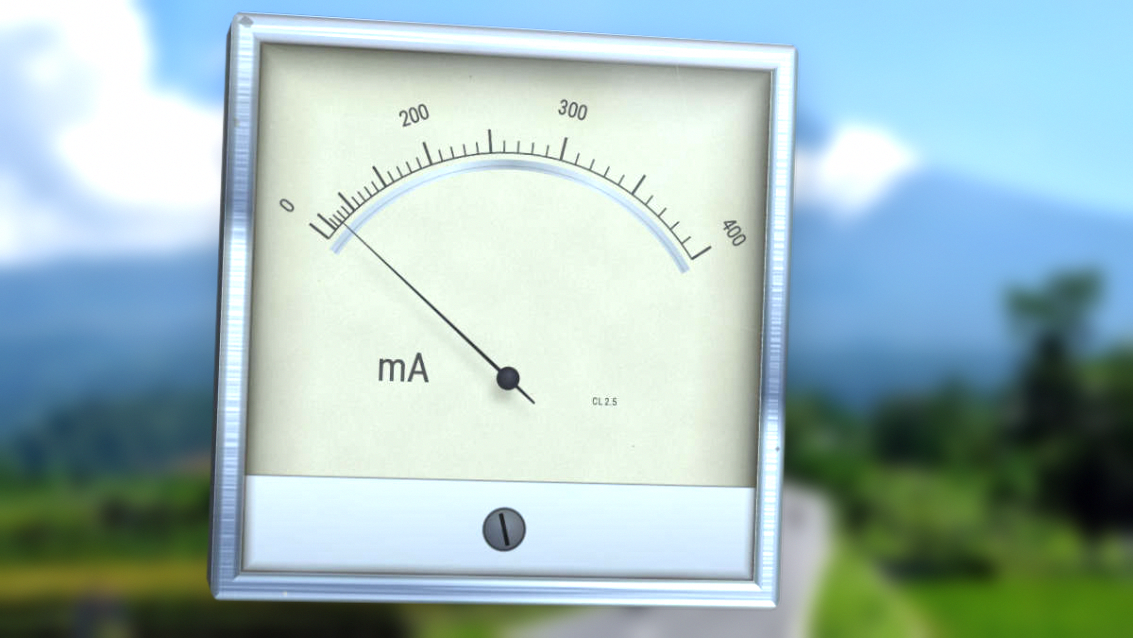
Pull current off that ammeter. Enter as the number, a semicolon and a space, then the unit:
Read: 70; mA
